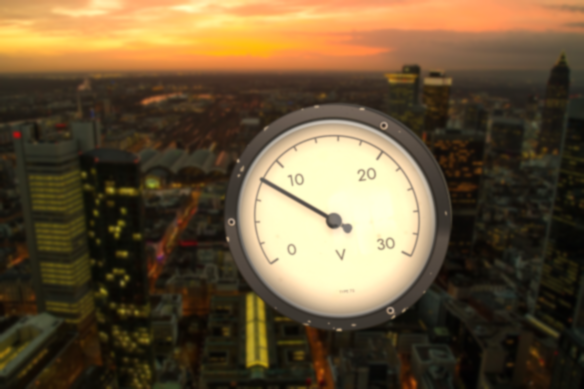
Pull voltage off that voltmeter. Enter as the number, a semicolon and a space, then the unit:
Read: 8; V
